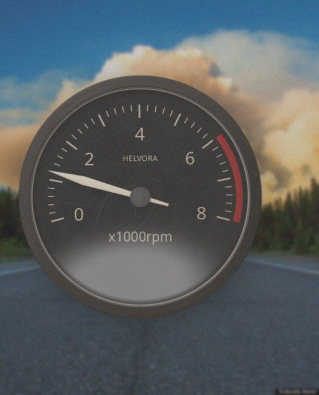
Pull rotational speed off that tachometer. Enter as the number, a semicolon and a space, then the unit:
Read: 1200; rpm
